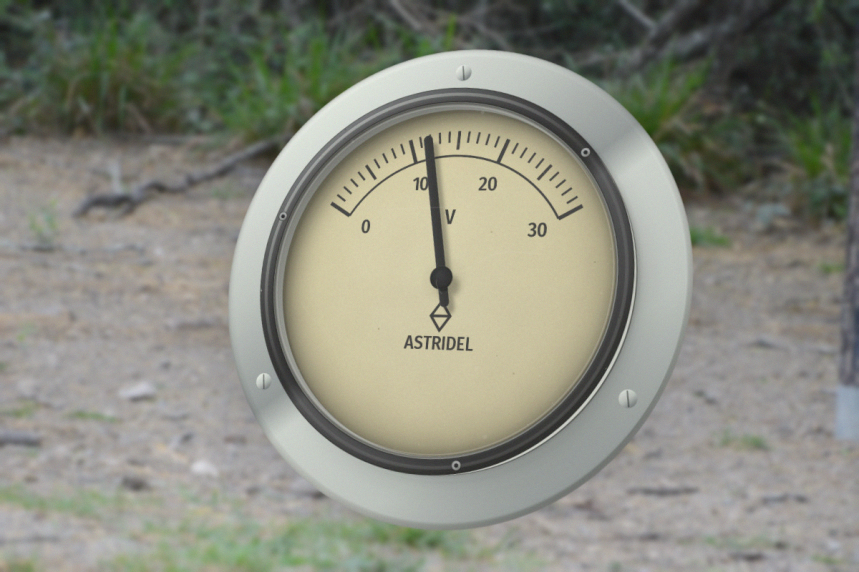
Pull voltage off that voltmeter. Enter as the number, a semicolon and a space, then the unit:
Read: 12; V
